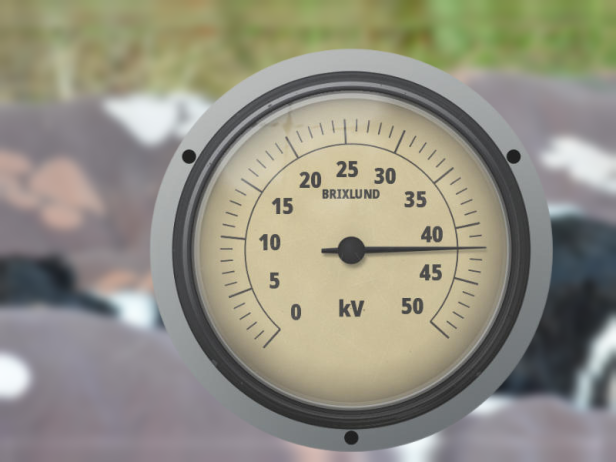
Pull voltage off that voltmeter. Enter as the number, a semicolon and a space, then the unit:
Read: 42; kV
